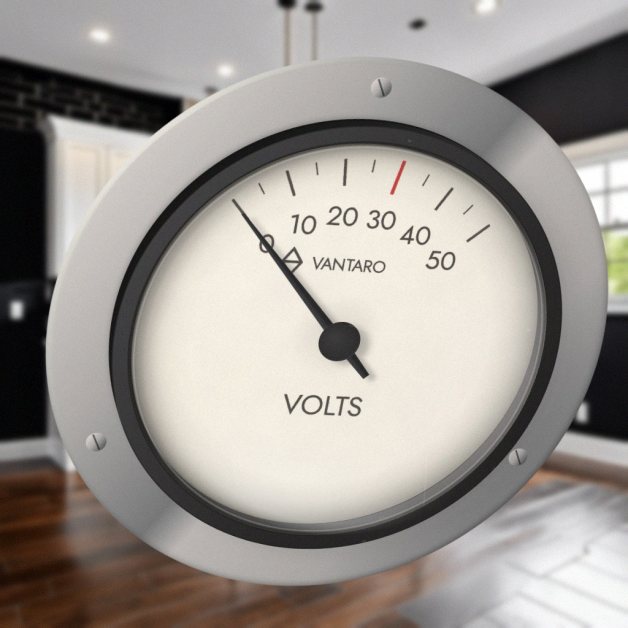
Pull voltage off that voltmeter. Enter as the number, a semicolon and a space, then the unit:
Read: 0; V
